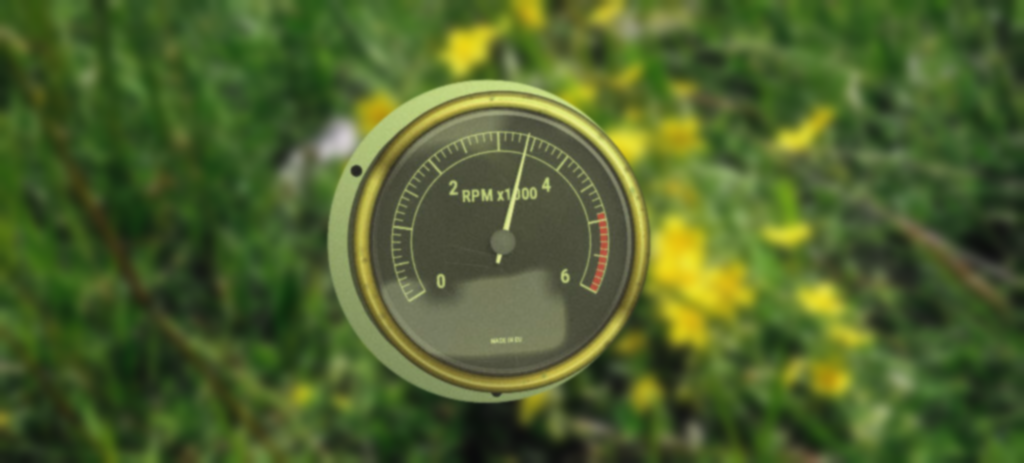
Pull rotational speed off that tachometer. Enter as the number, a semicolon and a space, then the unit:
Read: 3400; rpm
